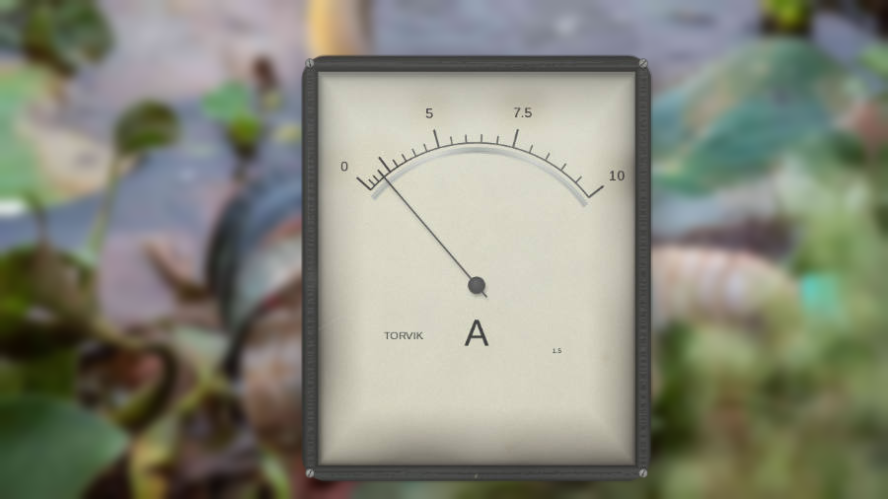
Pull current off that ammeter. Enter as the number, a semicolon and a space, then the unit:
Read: 2; A
